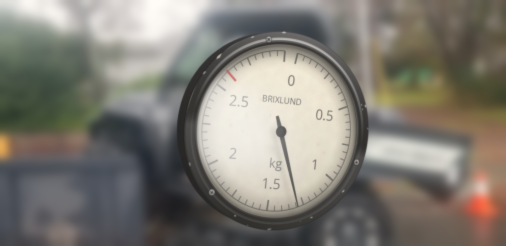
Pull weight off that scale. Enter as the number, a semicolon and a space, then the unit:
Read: 1.3; kg
